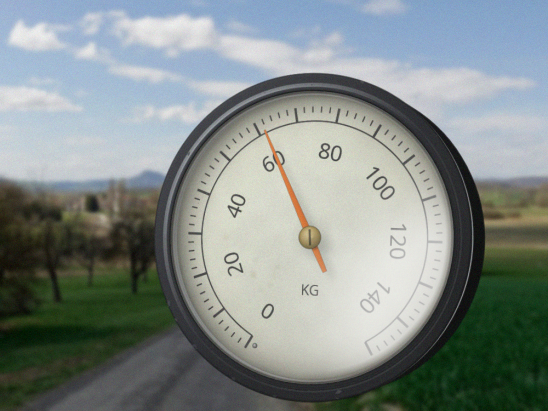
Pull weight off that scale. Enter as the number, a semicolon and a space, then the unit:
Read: 62; kg
